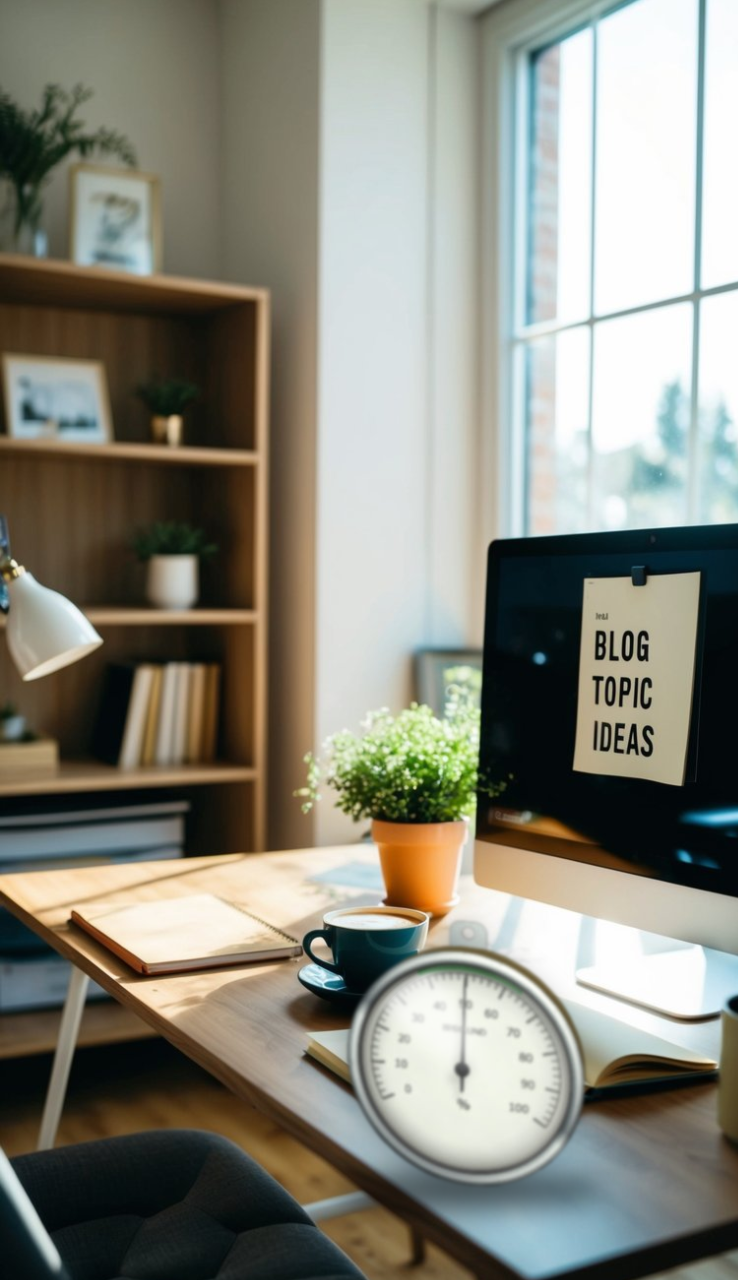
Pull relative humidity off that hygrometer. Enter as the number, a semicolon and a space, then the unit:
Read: 50; %
